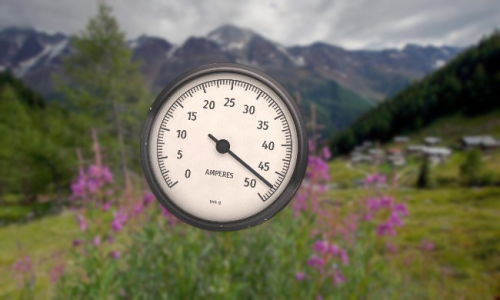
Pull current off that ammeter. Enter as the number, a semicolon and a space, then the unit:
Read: 47.5; A
